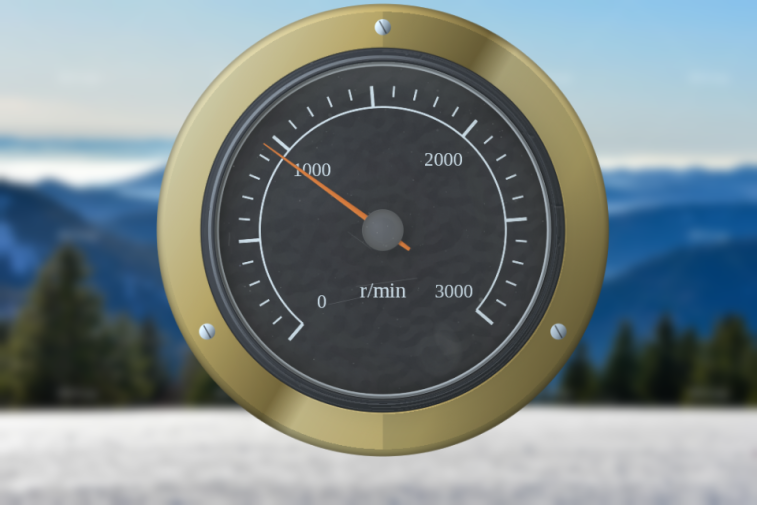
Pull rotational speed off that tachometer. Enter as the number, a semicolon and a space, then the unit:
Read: 950; rpm
